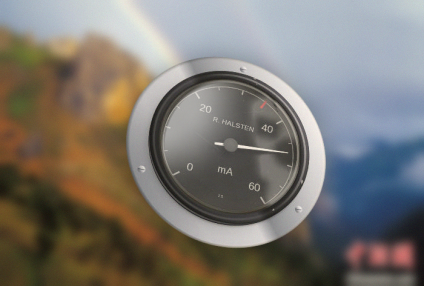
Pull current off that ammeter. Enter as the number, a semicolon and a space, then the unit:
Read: 47.5; mA
